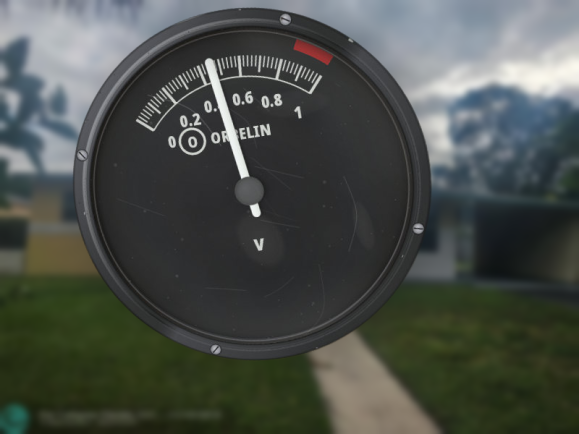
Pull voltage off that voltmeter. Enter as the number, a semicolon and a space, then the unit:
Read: 0.46; V
